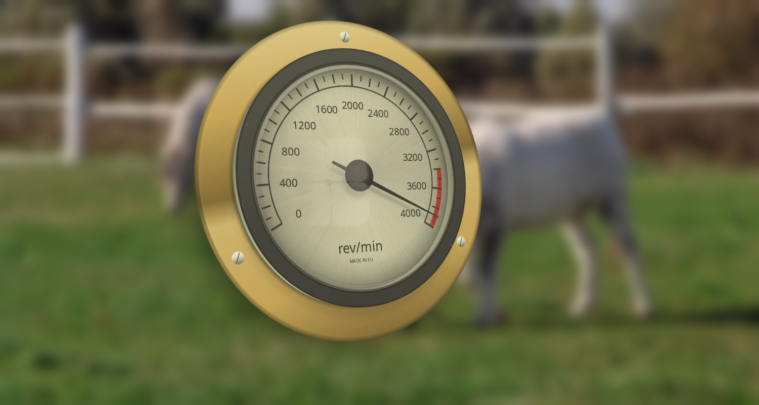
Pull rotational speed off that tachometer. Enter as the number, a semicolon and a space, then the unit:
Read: 3900; rpm
